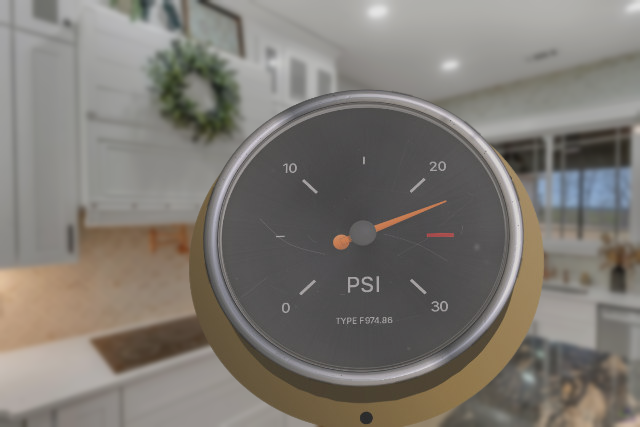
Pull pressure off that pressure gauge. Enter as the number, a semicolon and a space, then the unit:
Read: 22.5; psi
